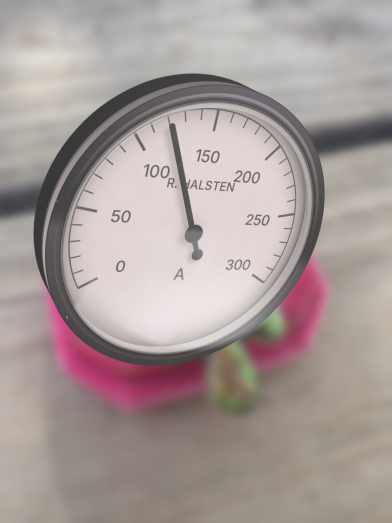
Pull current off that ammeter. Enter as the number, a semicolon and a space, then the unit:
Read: 120; A
